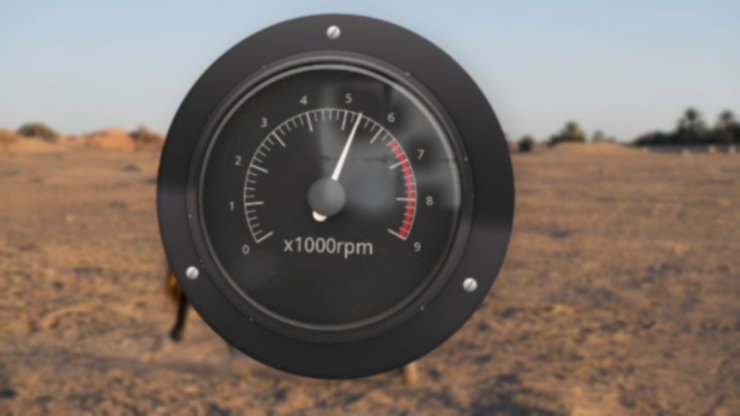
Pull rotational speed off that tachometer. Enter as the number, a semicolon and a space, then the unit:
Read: 5400; rpm
